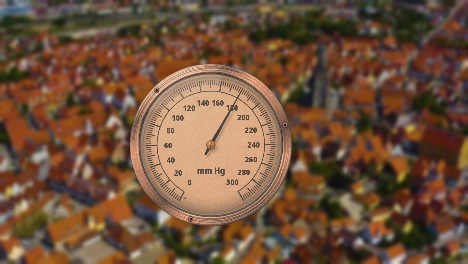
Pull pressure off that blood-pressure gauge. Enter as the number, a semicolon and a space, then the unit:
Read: 180; mmHg
